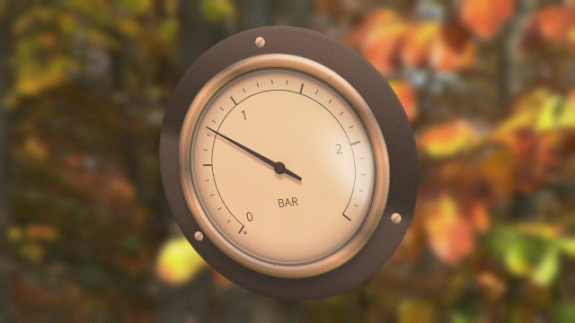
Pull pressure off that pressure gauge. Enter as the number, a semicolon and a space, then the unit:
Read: 0.75; bar
